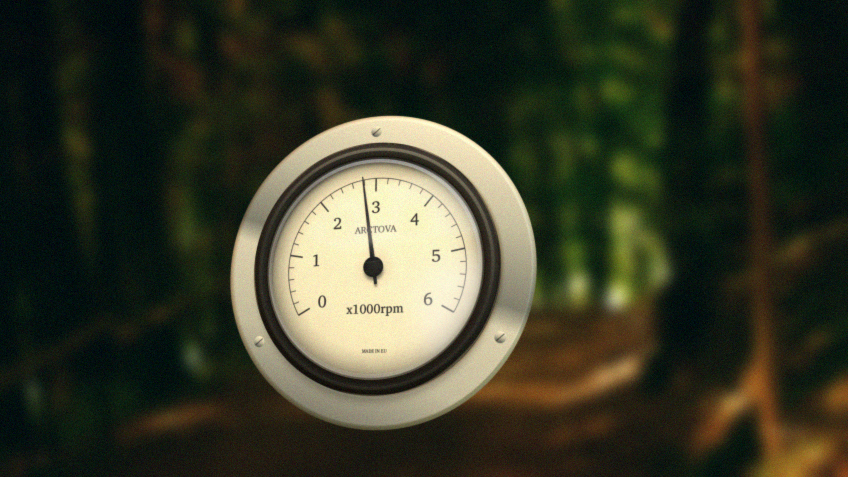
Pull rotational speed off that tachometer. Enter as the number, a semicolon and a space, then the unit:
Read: 2800; rpm
